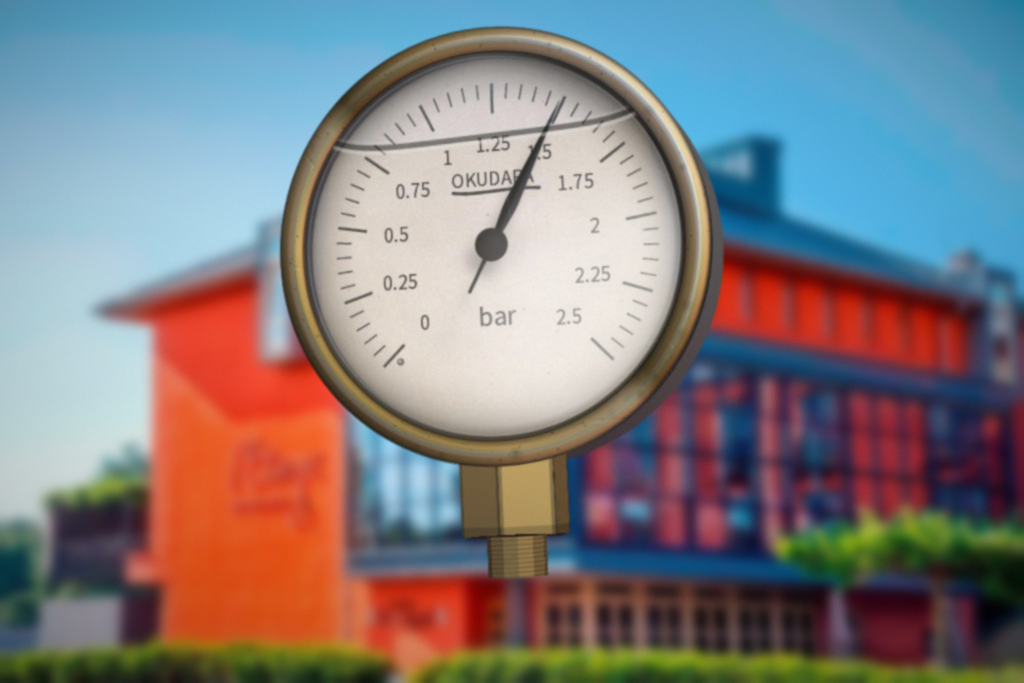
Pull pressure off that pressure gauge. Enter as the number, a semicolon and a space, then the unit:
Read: 1.5; bar
